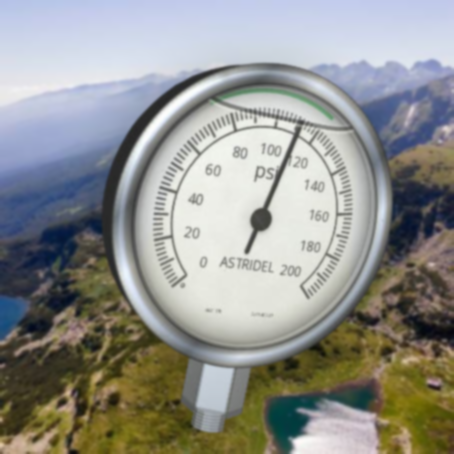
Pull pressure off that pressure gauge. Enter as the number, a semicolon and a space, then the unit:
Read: 110; psi
